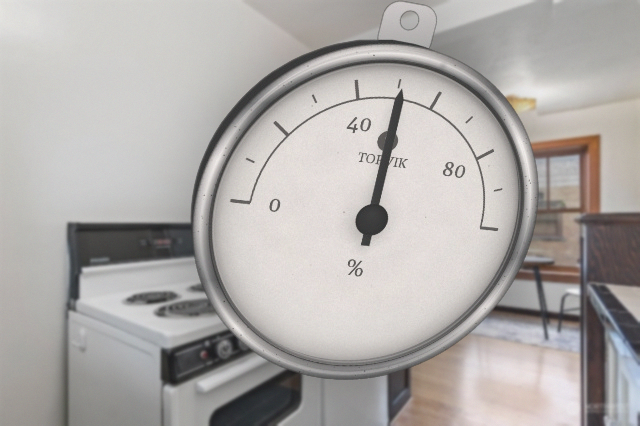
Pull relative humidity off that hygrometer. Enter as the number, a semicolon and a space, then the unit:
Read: 50; %
